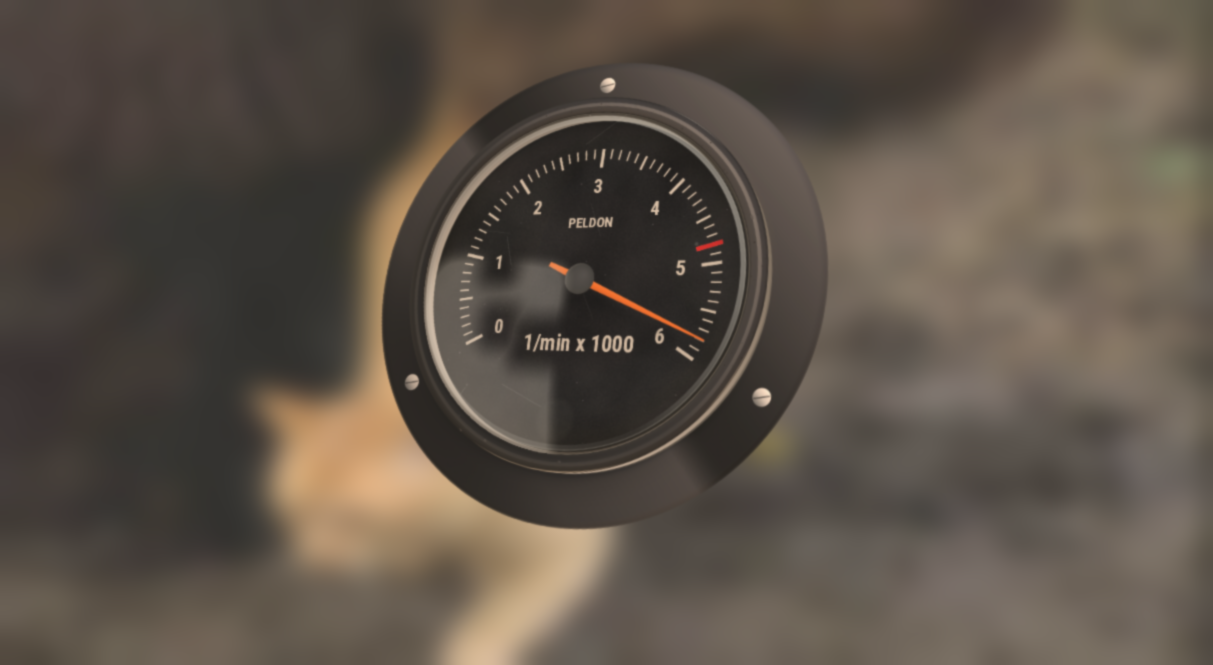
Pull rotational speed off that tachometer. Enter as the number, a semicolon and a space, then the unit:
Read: 5800; rpm
